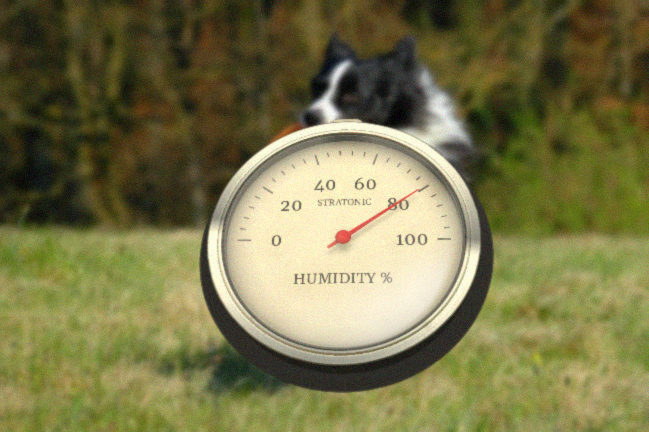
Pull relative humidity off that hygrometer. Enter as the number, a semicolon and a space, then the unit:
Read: 80; %
